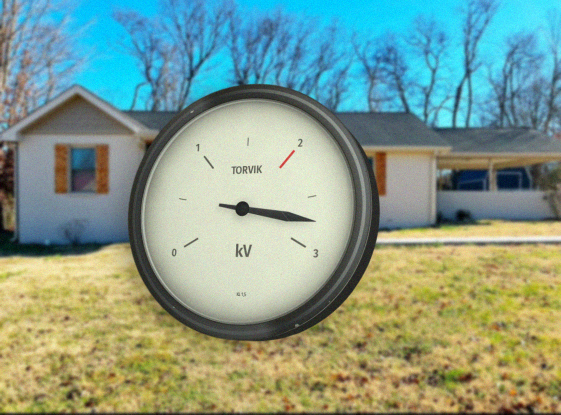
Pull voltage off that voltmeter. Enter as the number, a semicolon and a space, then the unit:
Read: 2.75; kV
